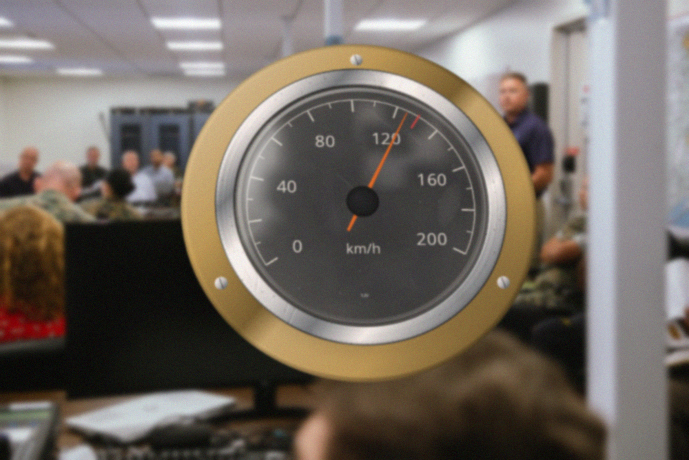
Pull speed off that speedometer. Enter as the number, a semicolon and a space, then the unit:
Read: 125; km/h
